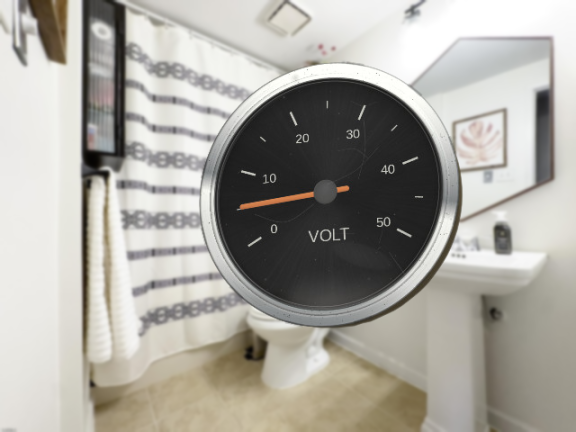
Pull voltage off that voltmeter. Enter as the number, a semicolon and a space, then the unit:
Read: 5; V
